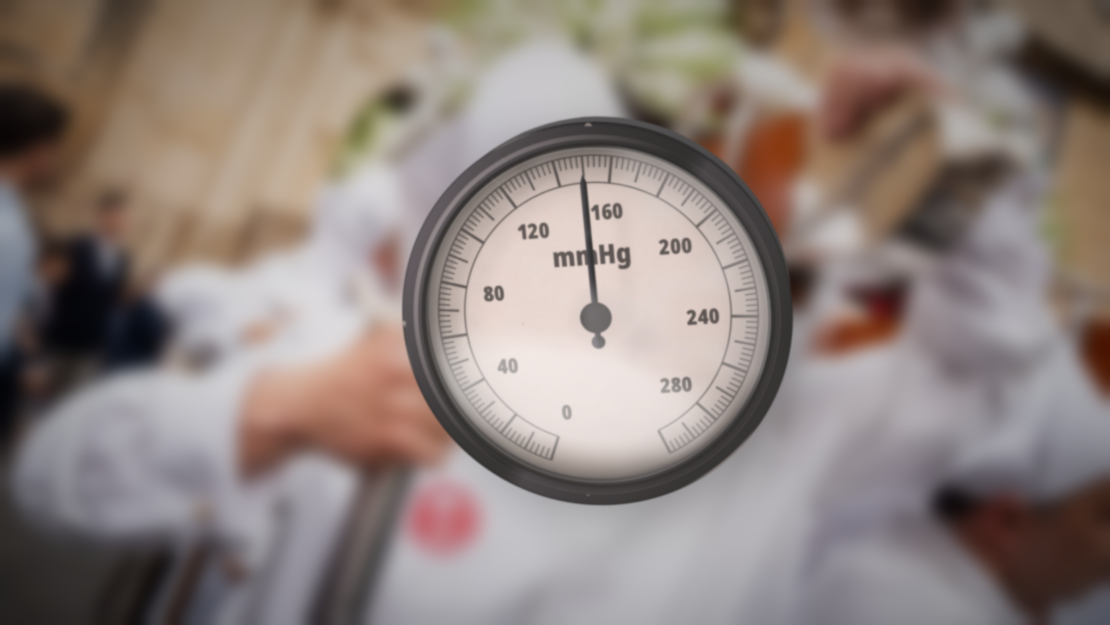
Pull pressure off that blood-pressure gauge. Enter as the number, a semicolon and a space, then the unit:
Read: 150; mmHg
